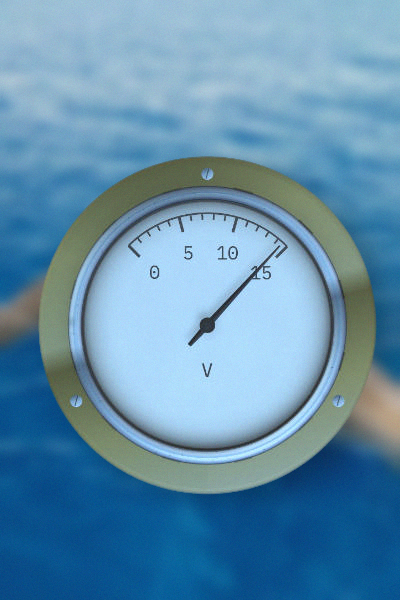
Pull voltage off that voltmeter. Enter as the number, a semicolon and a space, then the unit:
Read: 14.5; V
